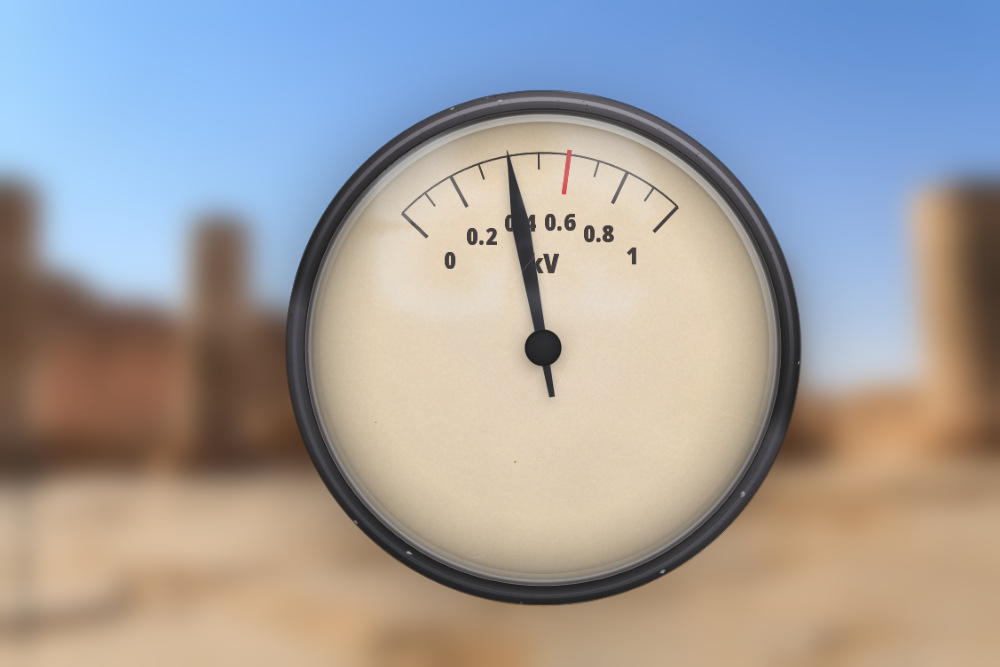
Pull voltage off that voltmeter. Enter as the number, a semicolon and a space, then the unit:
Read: 0.4; kV
